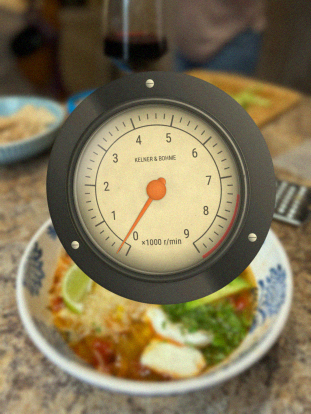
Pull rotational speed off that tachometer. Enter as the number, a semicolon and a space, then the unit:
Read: 200; rpm
